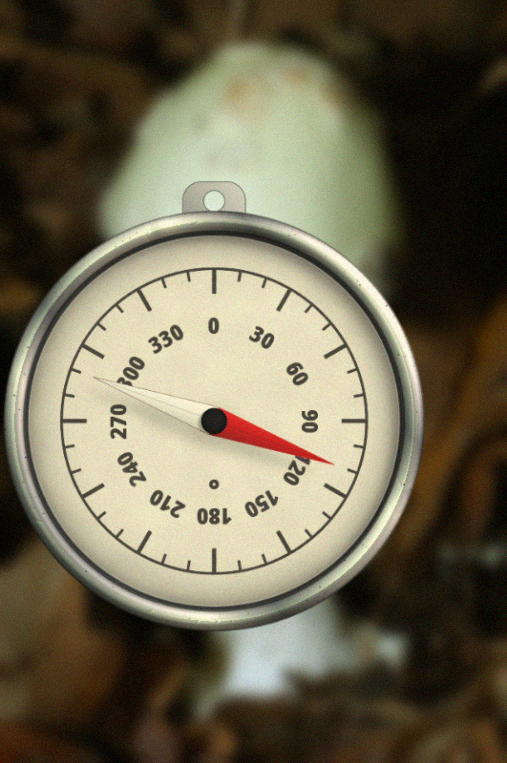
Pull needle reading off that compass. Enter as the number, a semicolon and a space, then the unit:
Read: 110; °
